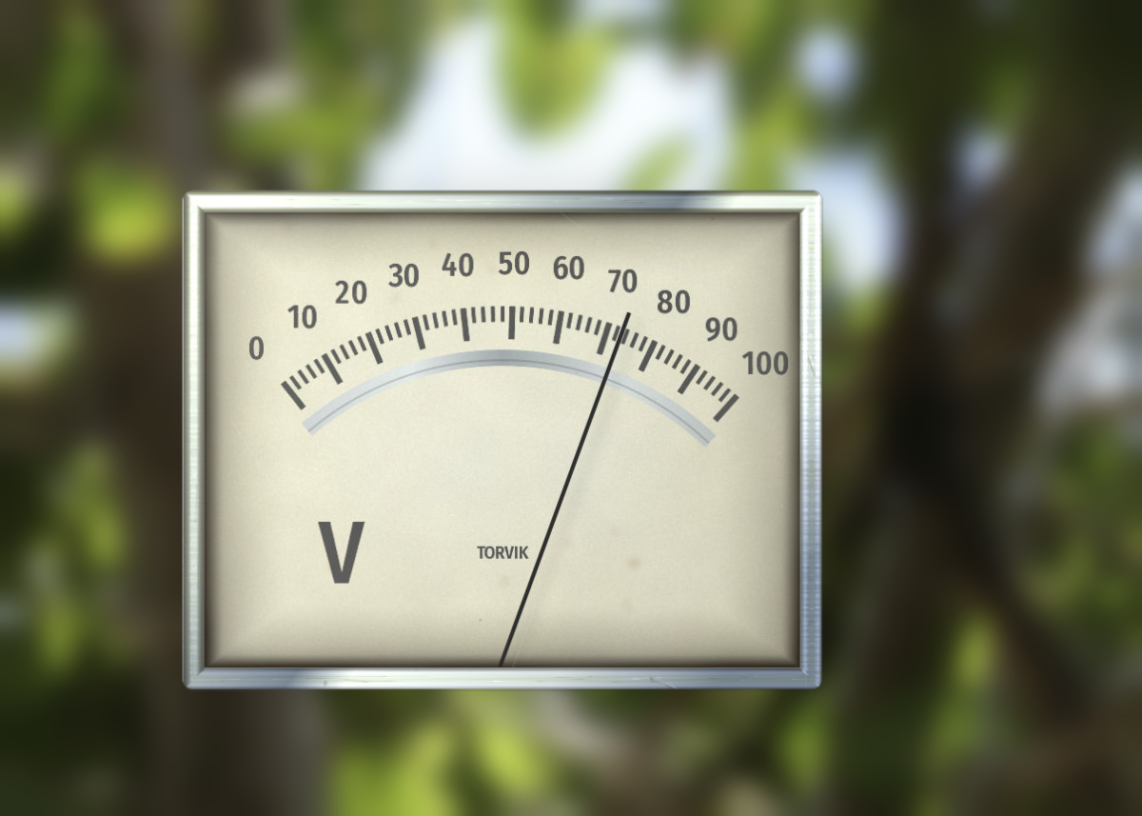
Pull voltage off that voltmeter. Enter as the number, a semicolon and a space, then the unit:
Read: 73; V
